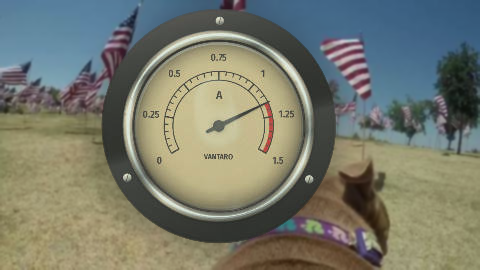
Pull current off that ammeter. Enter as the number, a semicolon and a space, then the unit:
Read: 1.15; A
